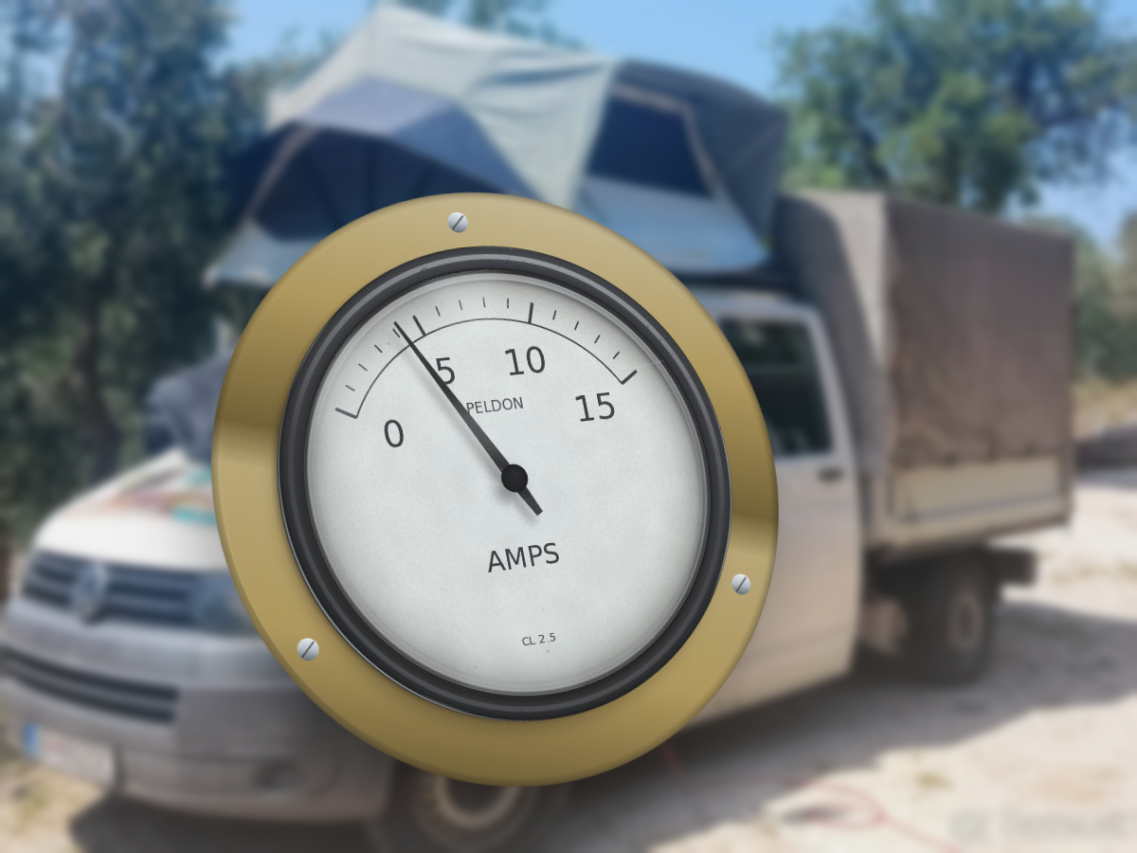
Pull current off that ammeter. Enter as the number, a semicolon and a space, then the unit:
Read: 4; A
